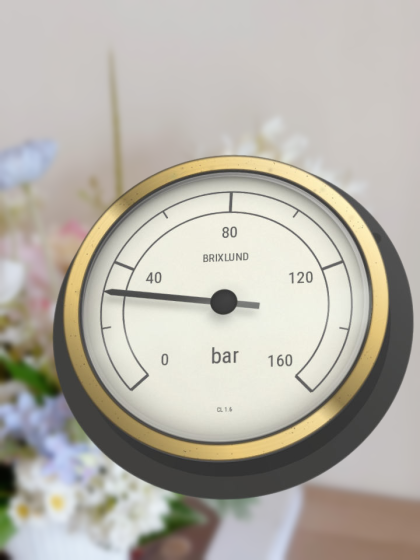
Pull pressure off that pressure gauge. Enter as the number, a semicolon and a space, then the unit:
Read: 30; bar
